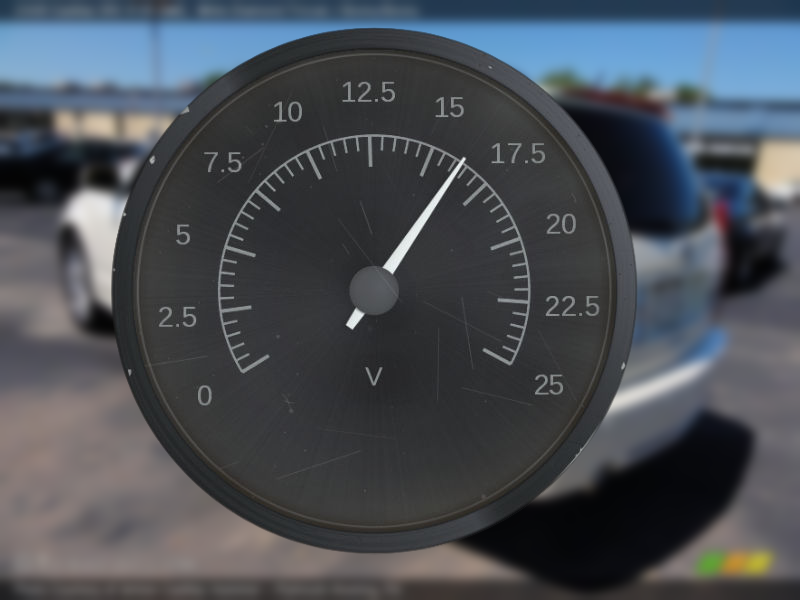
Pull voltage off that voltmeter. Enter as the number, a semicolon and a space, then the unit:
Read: 16.25; V
